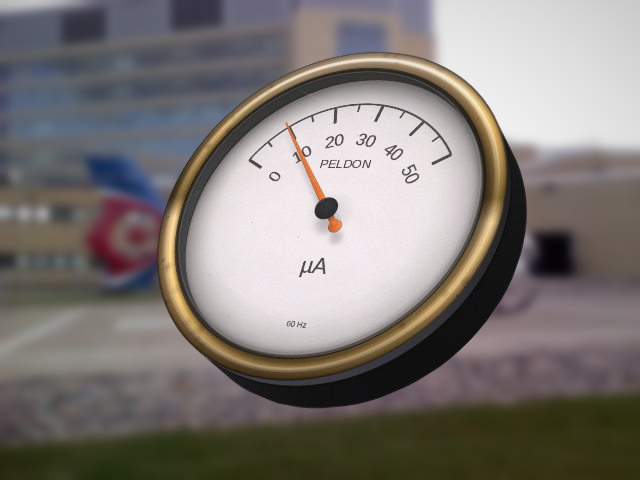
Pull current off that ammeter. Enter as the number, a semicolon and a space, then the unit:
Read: 10; µA
